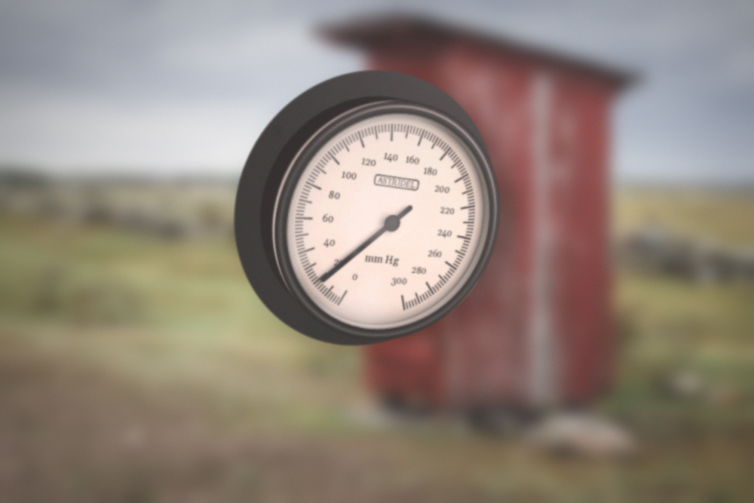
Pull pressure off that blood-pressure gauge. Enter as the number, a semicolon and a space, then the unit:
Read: 20; mmHg
